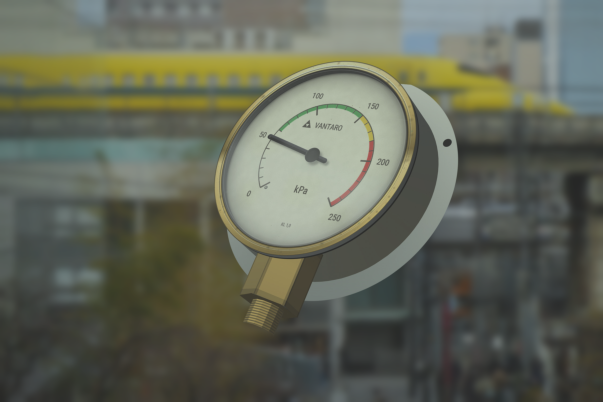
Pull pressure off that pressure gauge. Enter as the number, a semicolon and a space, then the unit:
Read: 50; kPa
